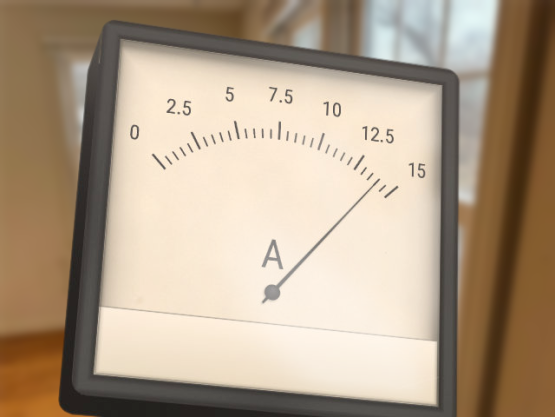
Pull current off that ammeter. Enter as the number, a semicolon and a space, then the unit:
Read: 14; A
